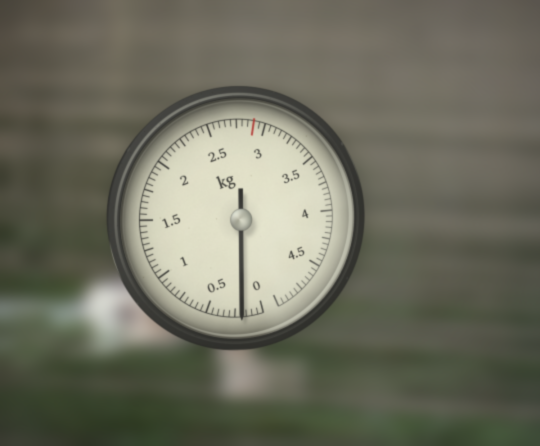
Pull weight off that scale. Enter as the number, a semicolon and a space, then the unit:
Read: 0.2; kg
